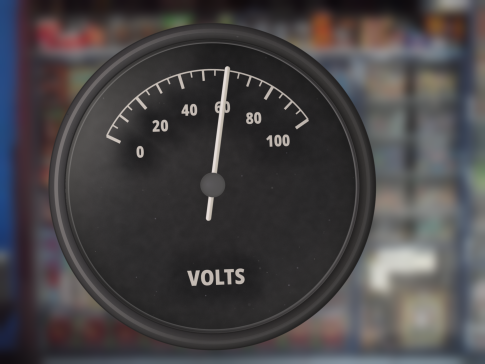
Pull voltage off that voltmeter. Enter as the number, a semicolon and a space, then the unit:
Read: 60; V
